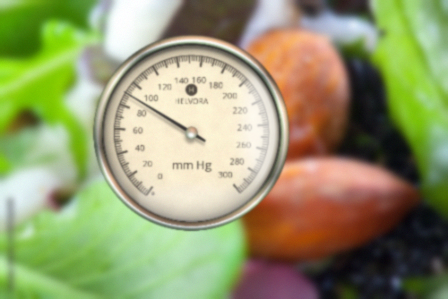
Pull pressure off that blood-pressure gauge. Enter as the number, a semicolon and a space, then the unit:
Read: 90; mmHg
